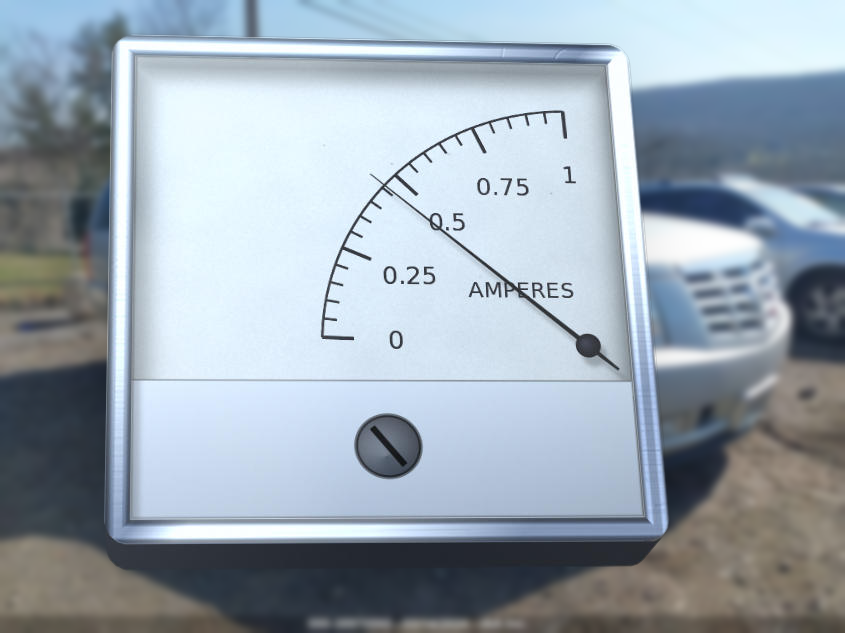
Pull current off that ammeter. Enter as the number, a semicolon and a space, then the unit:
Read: 0.45; A
